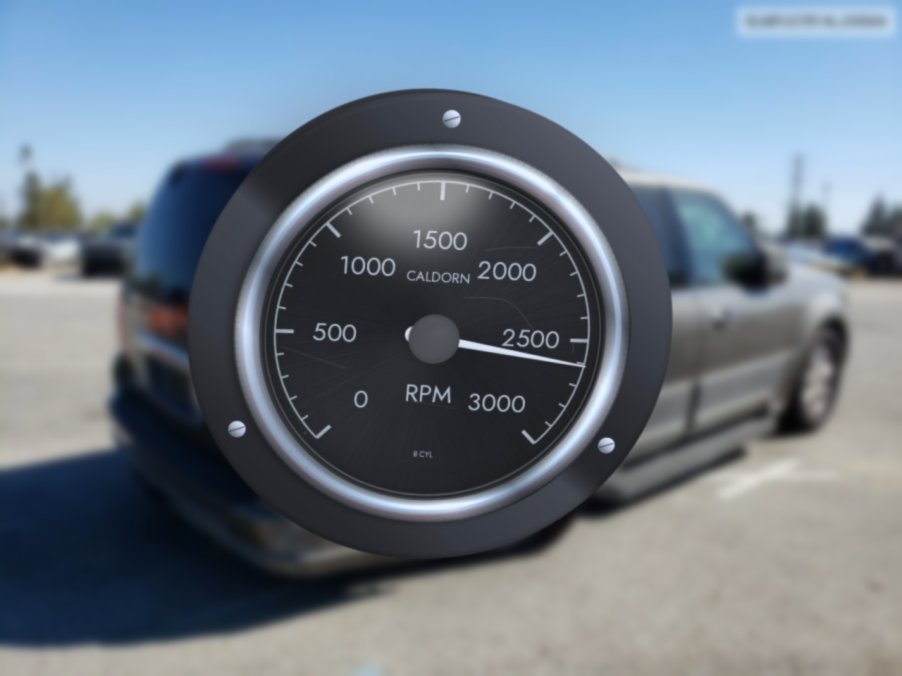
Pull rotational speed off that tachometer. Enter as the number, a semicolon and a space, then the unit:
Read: 2600; rpm
